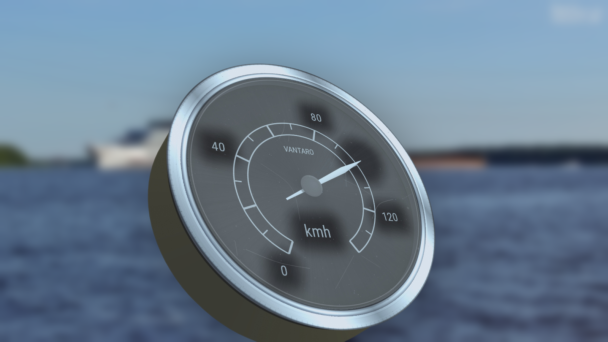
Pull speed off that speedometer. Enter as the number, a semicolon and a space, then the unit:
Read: 100; km/h
